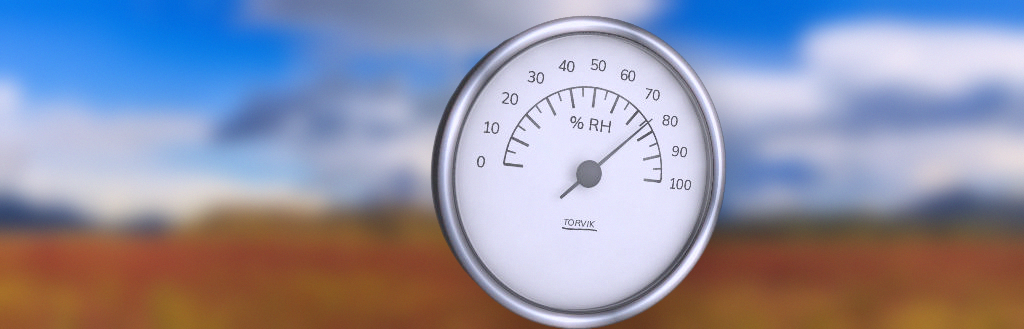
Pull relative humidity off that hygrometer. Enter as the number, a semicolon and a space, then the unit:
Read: 75; %
